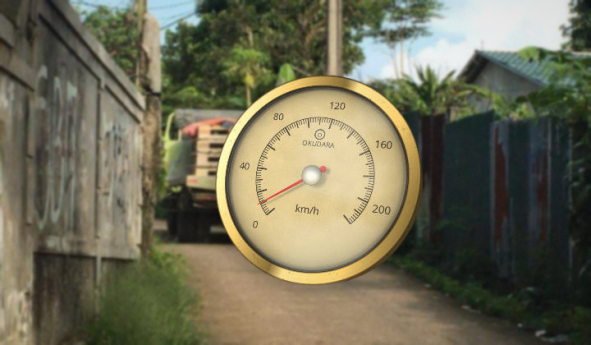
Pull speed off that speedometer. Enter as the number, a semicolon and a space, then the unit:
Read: 10; km/h
